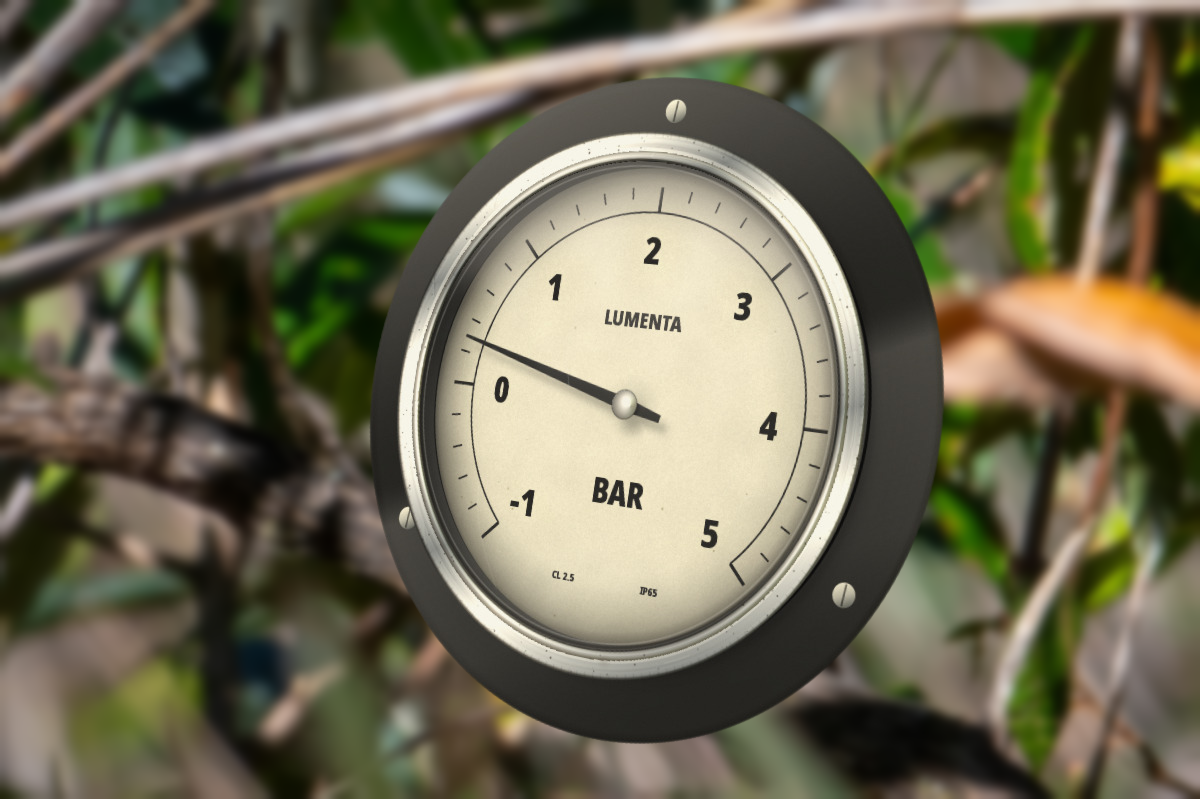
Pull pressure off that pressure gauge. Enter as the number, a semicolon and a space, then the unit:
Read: 0.3; bar
